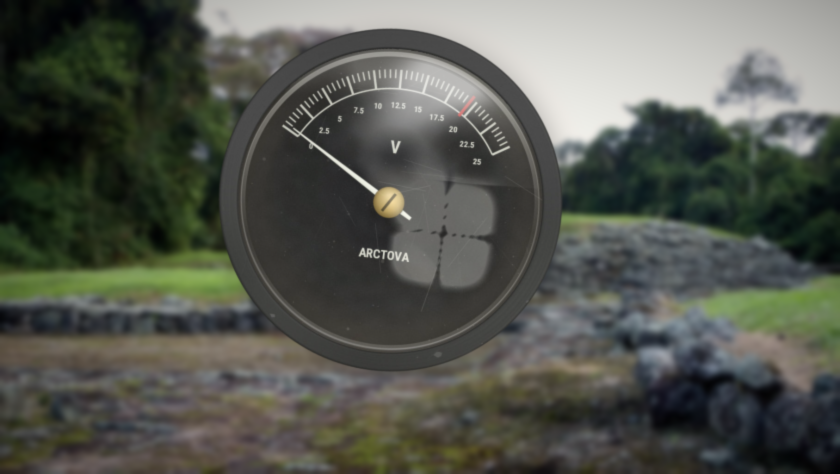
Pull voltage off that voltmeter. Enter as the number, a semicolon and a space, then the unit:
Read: 0.5; V
